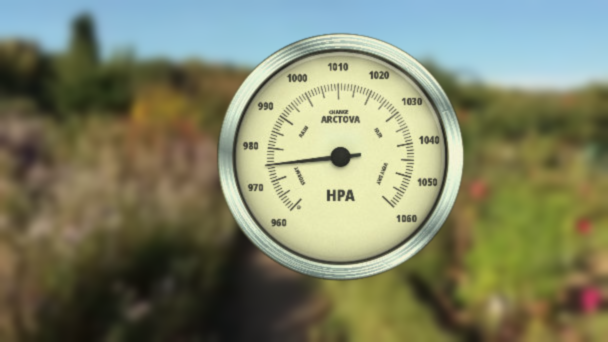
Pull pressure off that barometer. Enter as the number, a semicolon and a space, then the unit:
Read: 975; hPa
